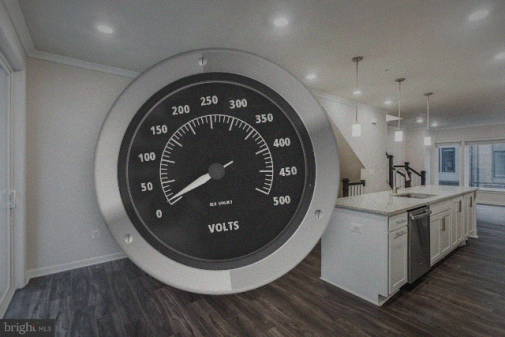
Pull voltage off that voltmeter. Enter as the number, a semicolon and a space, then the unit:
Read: 10; V
